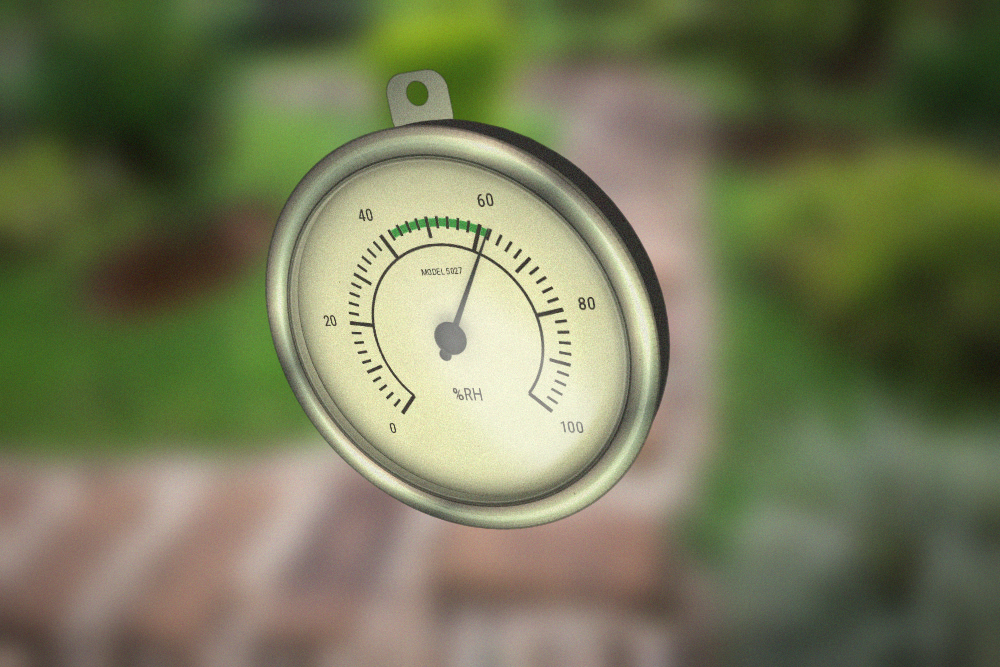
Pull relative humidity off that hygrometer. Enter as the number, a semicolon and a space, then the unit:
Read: 62; %
